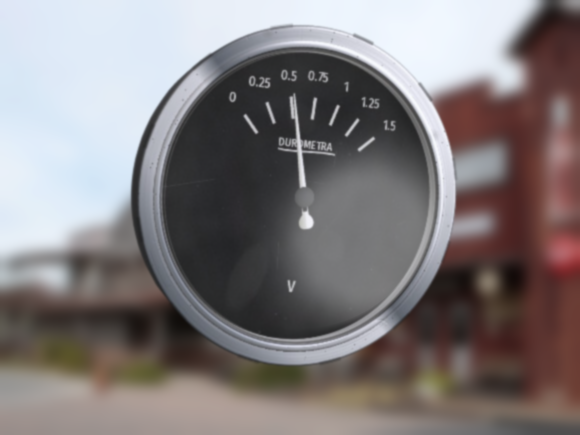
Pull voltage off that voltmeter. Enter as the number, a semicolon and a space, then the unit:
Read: 0.5; V
